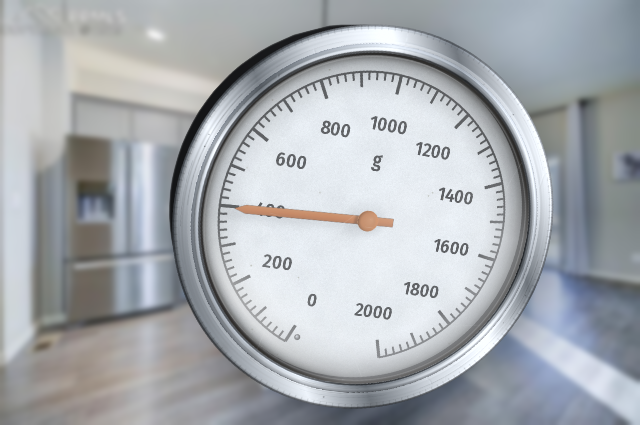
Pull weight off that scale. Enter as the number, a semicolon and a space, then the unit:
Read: 400; g
